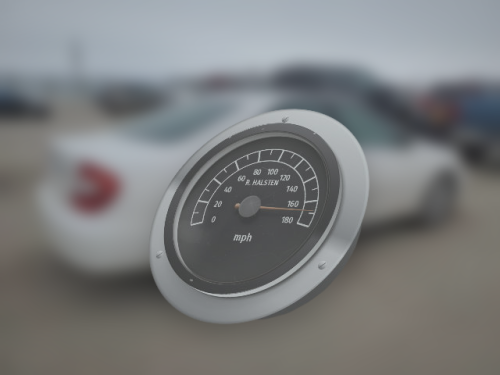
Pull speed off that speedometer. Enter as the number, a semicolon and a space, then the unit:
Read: 170; mph
